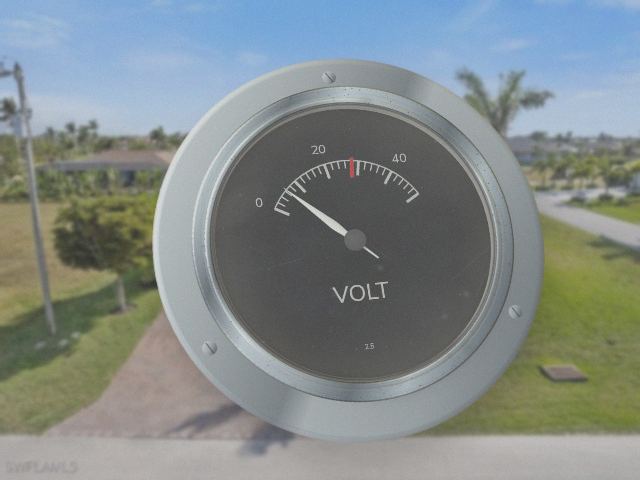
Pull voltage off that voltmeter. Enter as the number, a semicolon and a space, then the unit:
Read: 6; V
